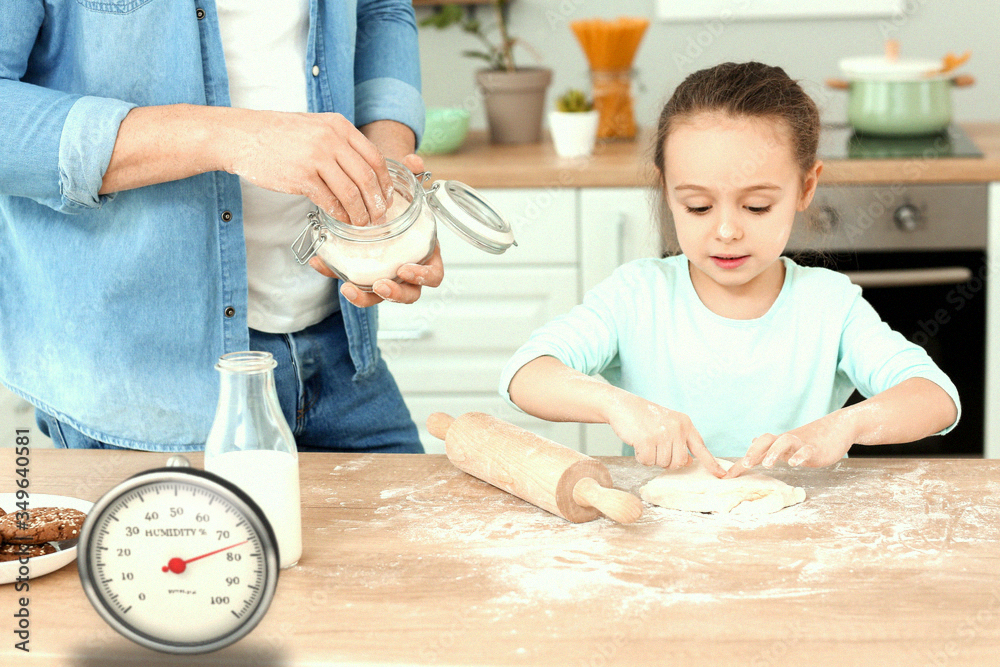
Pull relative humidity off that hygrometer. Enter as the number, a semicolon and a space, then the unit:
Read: 75; %
